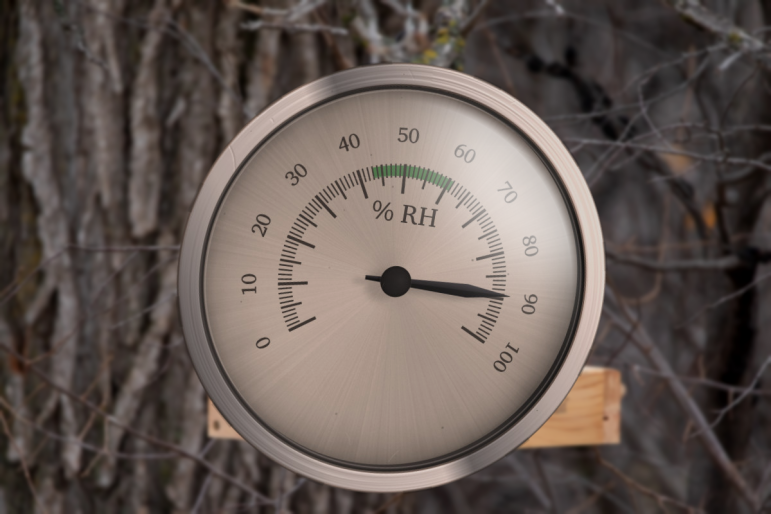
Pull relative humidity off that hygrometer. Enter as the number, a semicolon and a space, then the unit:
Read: 89; %
